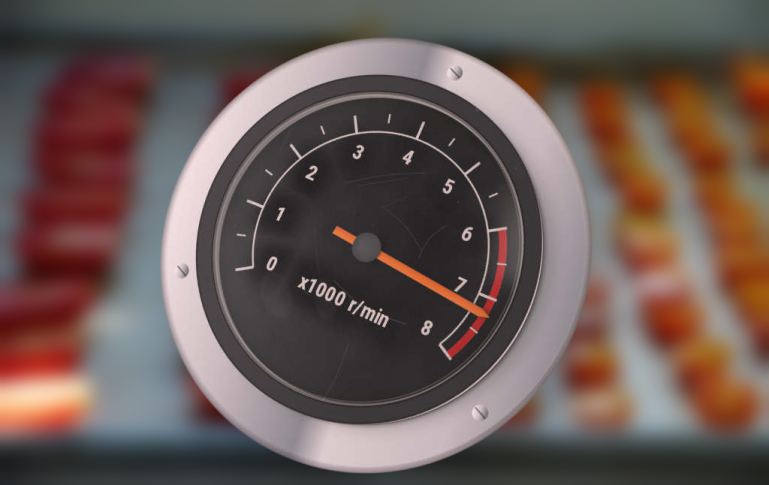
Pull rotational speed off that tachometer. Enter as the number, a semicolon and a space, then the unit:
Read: 7250; rpm
